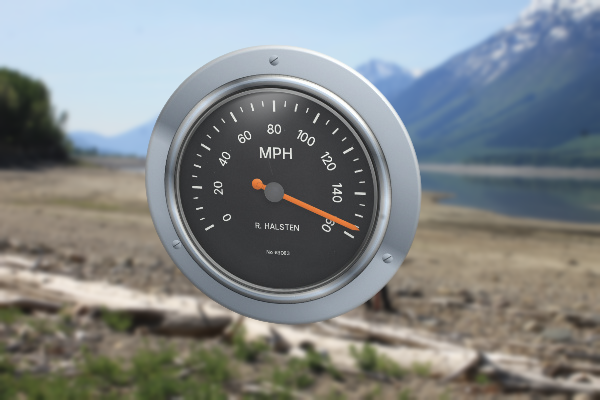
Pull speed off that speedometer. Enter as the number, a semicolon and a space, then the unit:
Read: 155; mph
